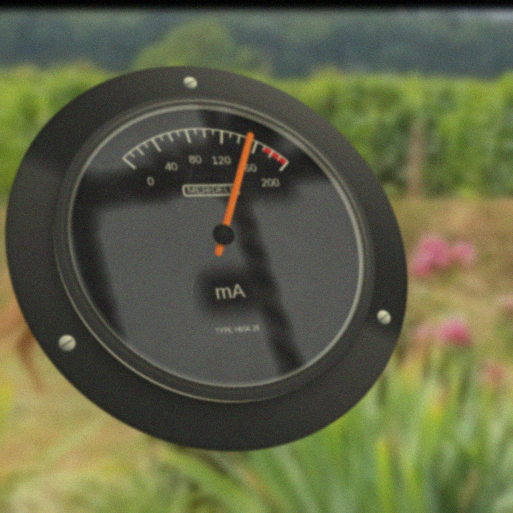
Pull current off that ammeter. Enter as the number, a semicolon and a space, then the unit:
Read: 150; mA
